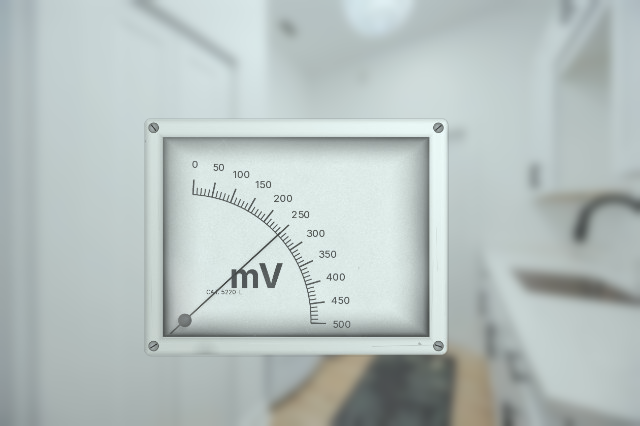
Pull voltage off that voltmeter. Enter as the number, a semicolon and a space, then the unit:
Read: 250; mV
